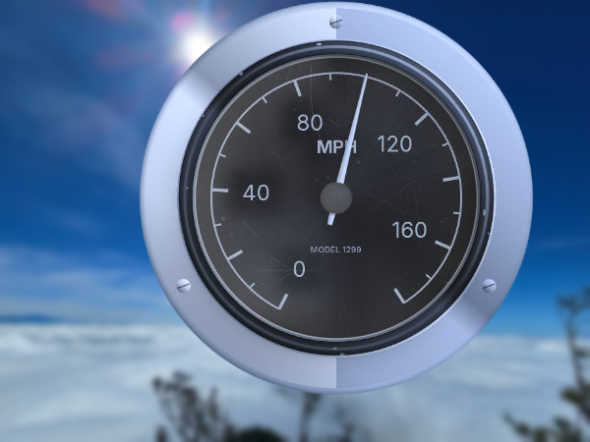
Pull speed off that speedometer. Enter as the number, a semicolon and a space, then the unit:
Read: 100; mph
